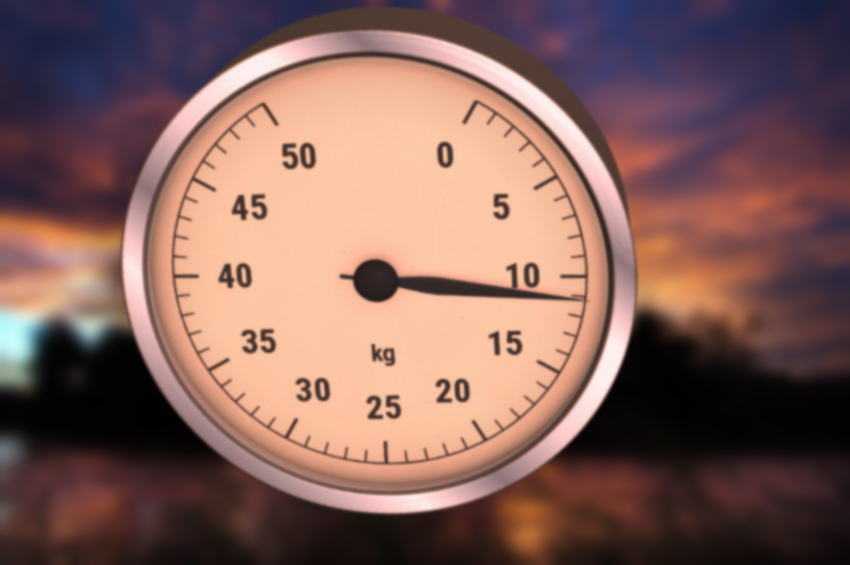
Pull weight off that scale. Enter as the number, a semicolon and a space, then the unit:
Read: 11; kg
